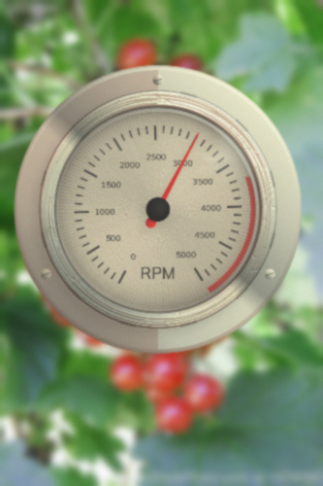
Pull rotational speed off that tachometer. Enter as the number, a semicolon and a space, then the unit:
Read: 3000; rpm
